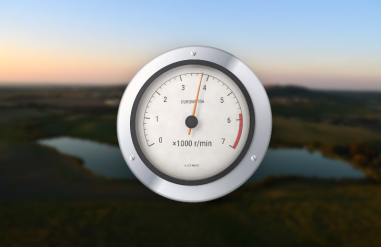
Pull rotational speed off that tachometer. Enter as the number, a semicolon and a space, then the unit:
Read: 3800; rpm
